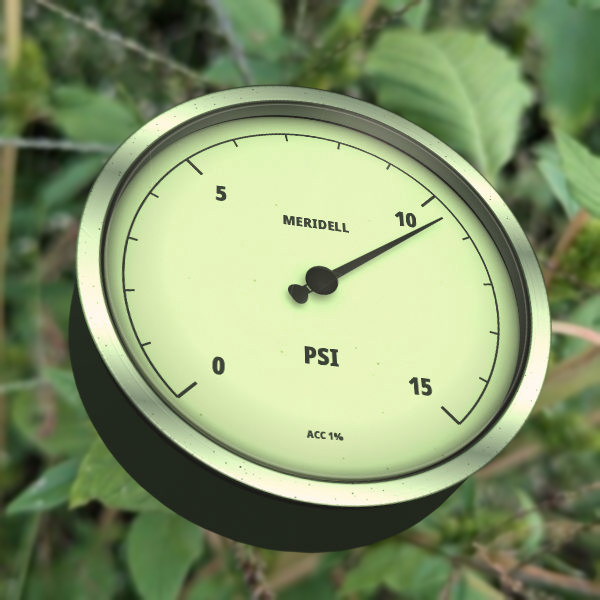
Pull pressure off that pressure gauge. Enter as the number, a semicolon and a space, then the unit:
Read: 10.5; psi
